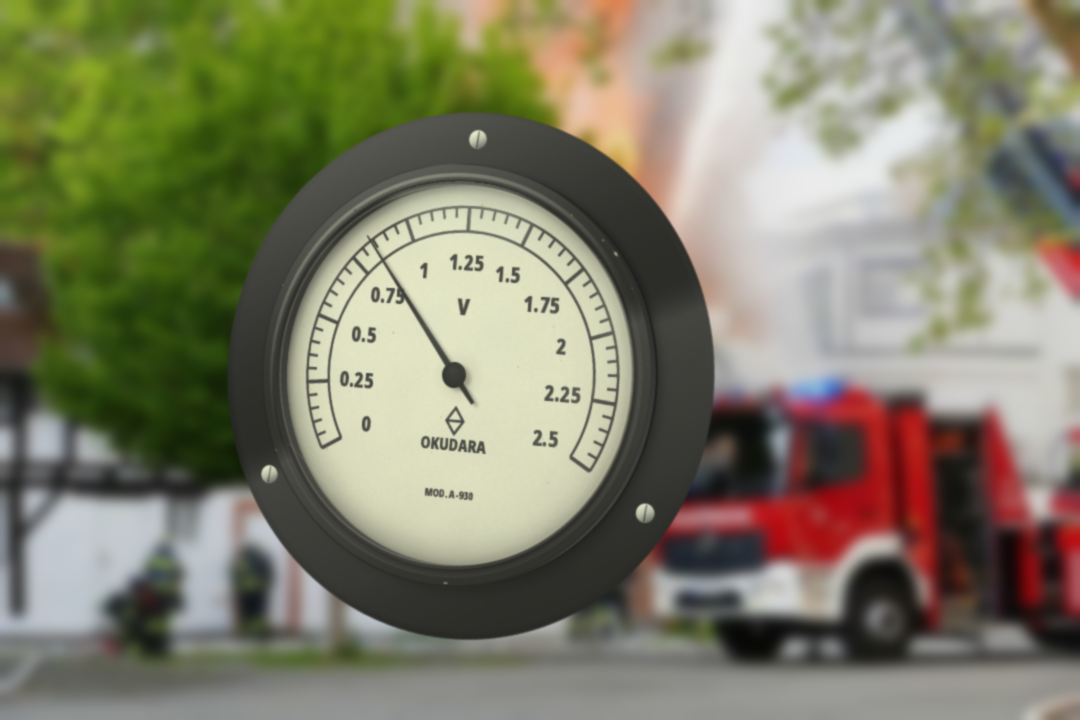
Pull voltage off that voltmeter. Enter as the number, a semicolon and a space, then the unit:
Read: 0.85; V
